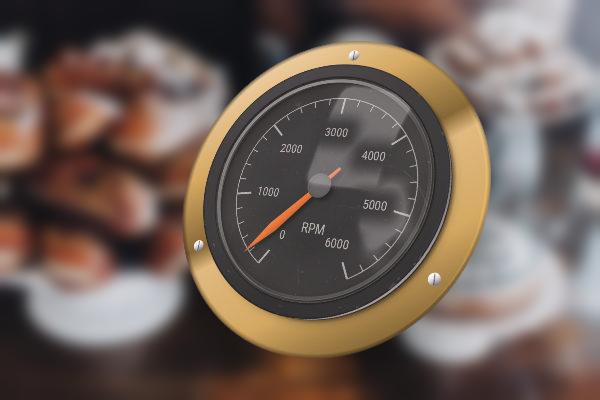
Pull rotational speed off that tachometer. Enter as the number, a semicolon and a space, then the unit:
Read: 200; rpm
